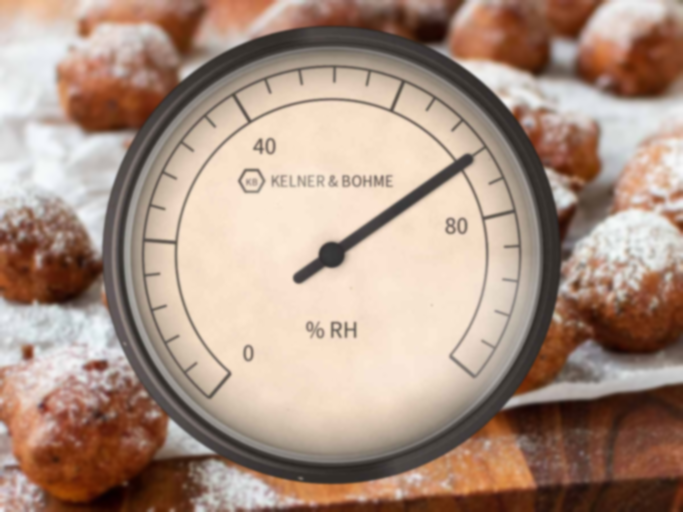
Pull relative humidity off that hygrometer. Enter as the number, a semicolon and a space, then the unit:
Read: 72; %
